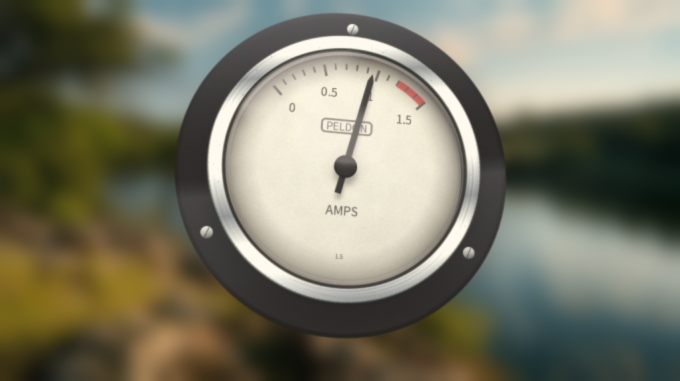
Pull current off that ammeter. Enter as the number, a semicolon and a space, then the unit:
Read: 0.95; A
